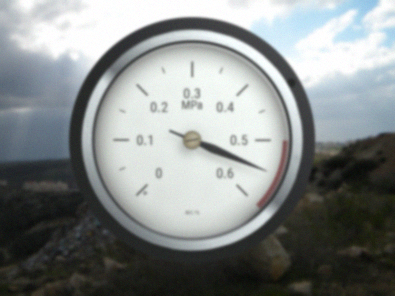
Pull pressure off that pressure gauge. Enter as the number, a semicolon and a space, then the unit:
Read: 0.55; MPa
